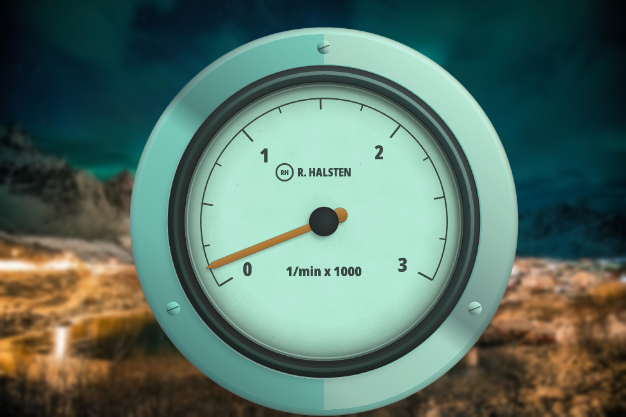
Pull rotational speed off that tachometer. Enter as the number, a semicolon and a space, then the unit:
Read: 125; rpm
